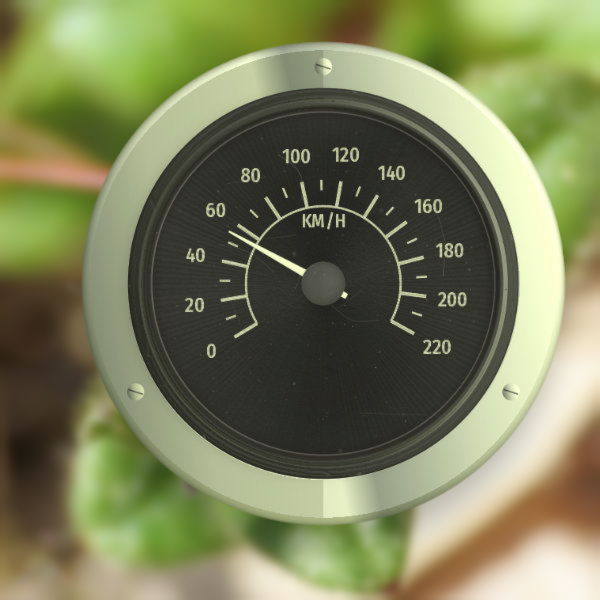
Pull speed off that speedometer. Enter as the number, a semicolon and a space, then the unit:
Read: 55; km/h
